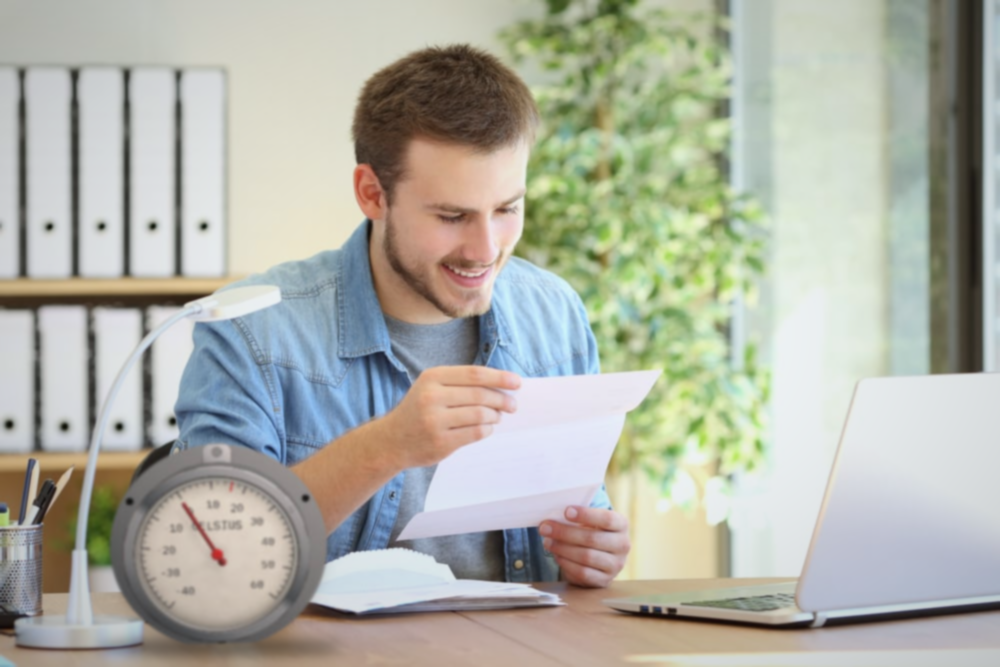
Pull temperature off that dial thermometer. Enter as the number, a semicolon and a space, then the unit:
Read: 0; °C
